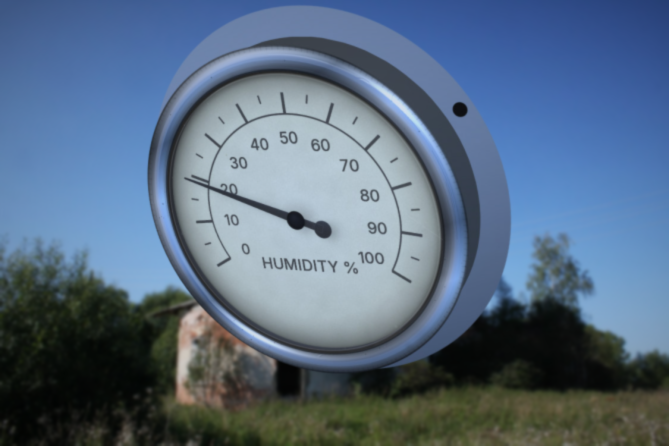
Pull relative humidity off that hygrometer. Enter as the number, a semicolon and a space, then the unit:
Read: 20; %
